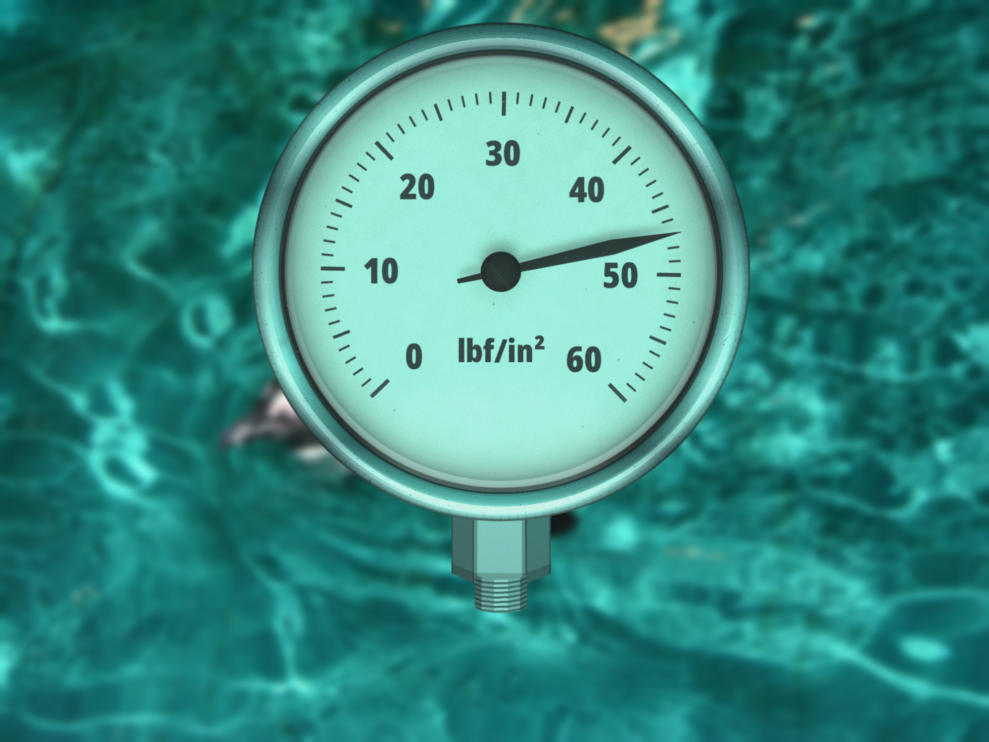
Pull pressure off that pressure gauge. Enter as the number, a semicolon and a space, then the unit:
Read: 47; psi
